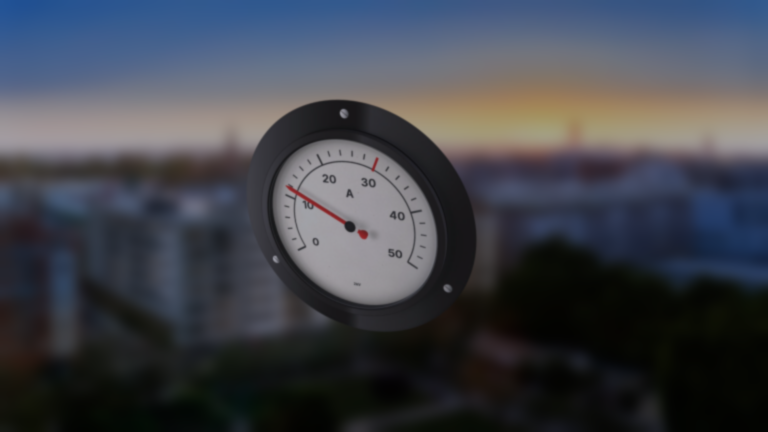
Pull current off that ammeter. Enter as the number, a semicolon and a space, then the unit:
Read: 12; A
